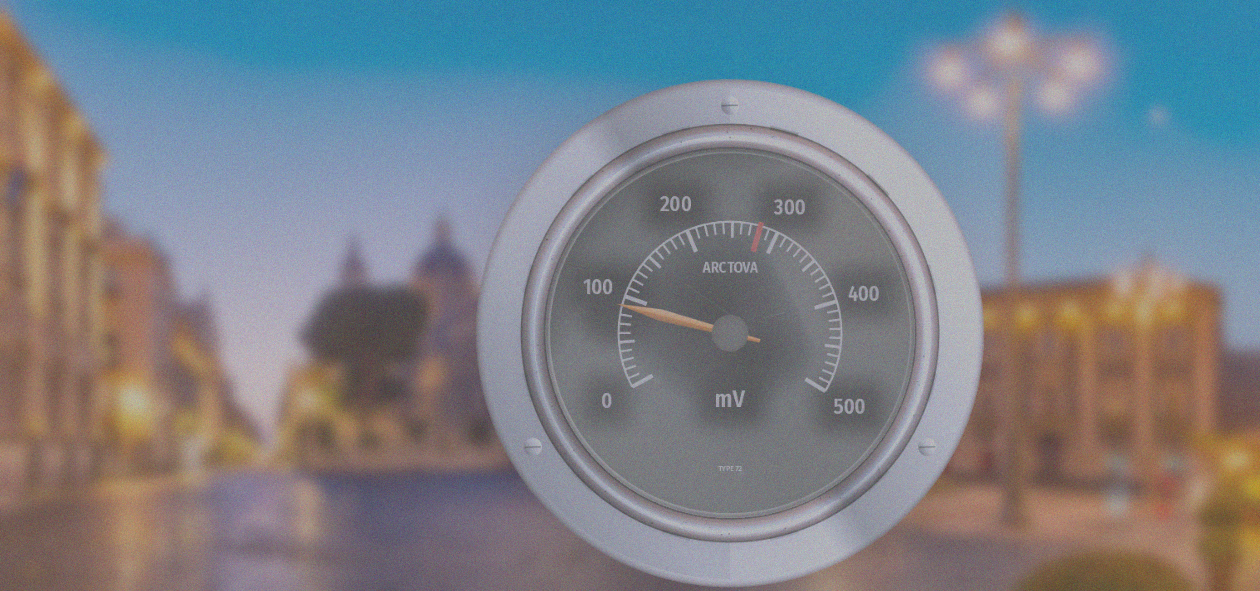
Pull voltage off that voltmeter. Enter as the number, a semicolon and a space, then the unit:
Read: 90; mV
